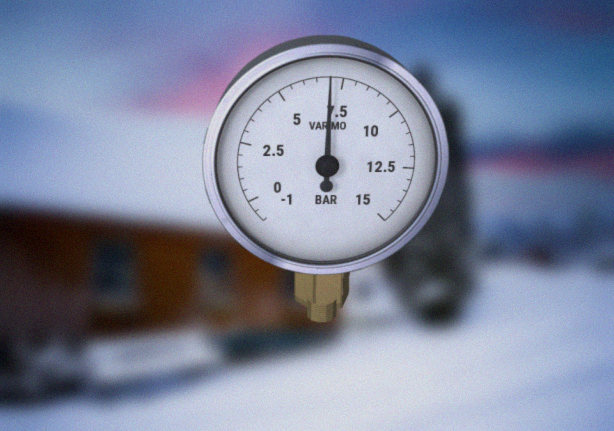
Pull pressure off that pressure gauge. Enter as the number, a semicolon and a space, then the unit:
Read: 7; bar
